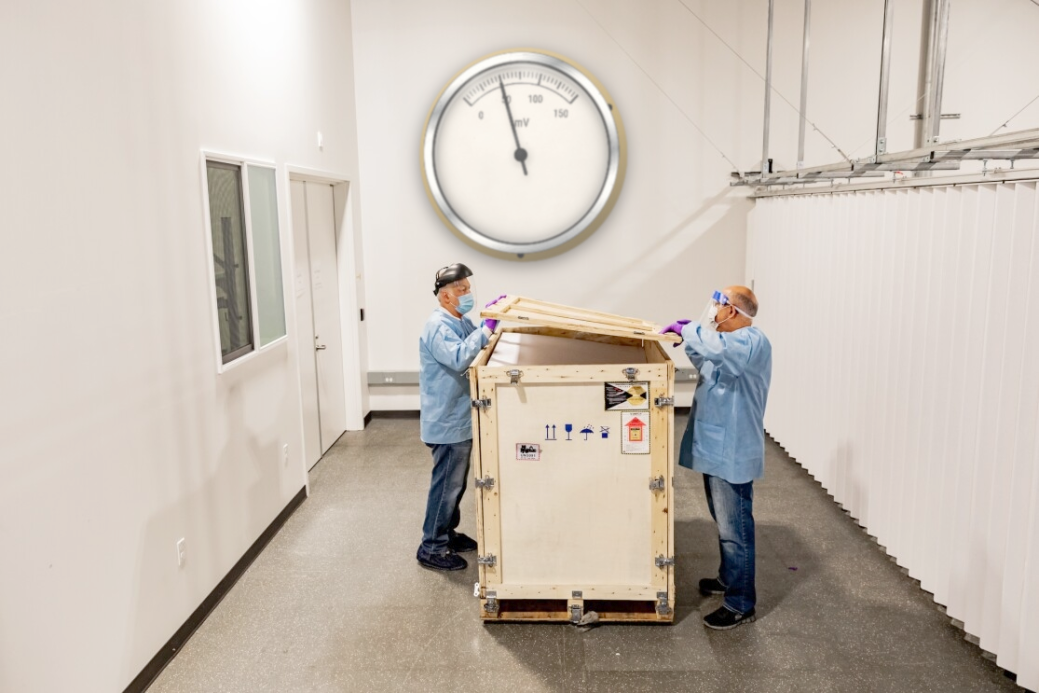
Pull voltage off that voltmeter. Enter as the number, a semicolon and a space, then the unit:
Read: 50; mV
